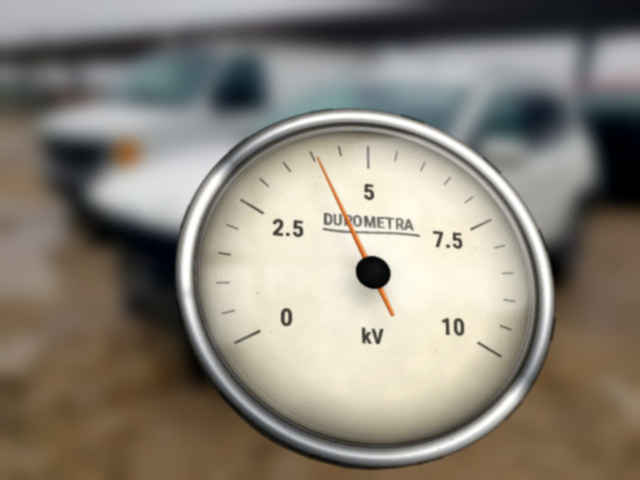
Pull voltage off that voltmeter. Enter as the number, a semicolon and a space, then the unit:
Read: 4; kV
